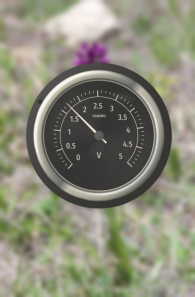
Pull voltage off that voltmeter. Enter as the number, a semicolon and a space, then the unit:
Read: 1.7; V
